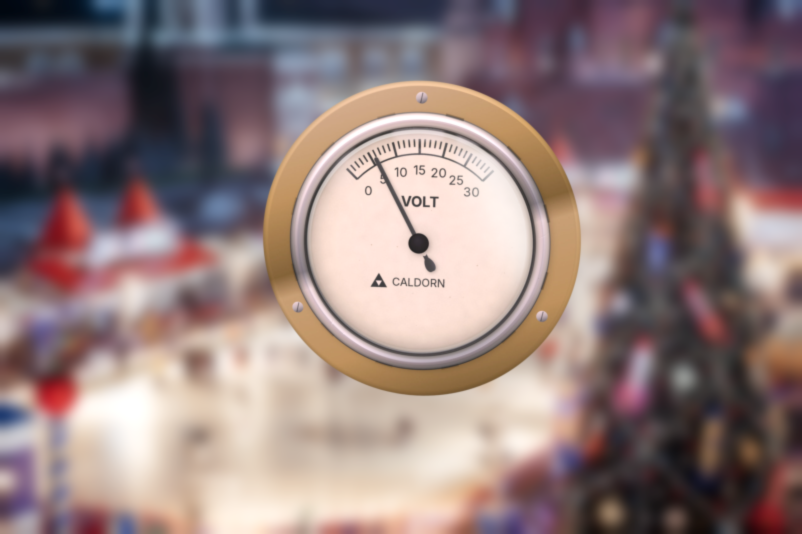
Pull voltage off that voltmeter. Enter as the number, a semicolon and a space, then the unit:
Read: 6; V
